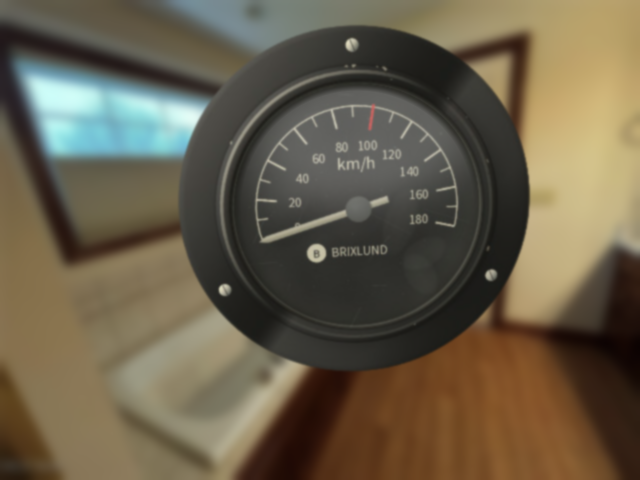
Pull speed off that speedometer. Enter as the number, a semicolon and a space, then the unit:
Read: 0; km/h
